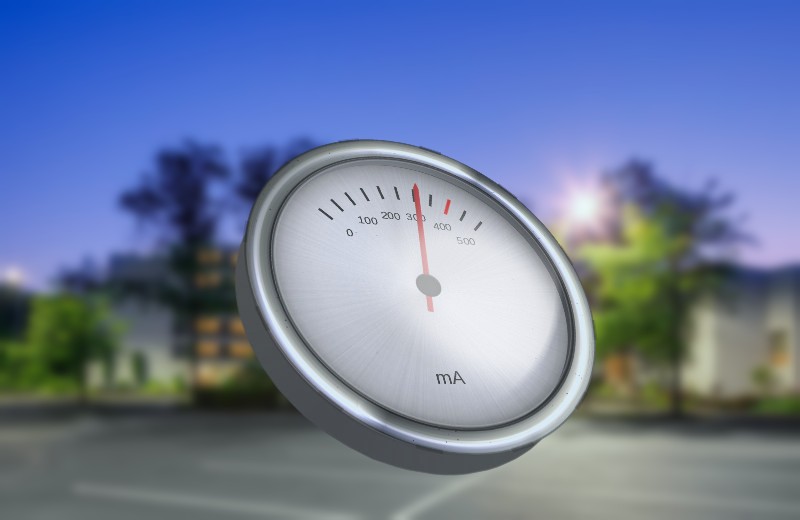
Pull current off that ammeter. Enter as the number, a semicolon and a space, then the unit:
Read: 300; mA
